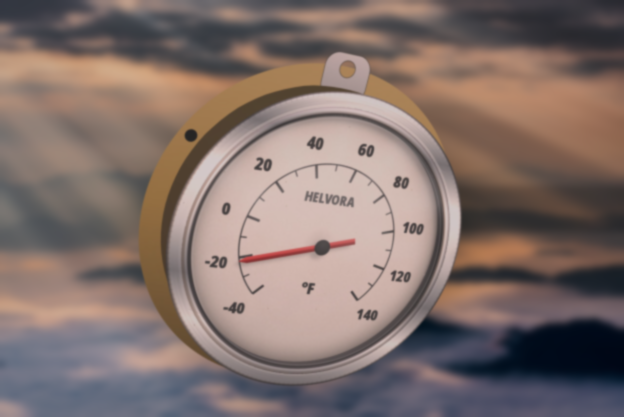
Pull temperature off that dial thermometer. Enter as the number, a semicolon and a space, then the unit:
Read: -20; °F
